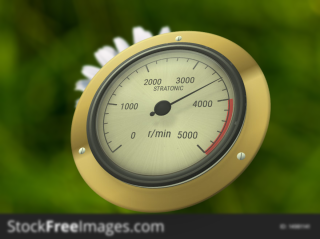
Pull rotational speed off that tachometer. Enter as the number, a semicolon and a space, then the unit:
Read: 3600; rpm
